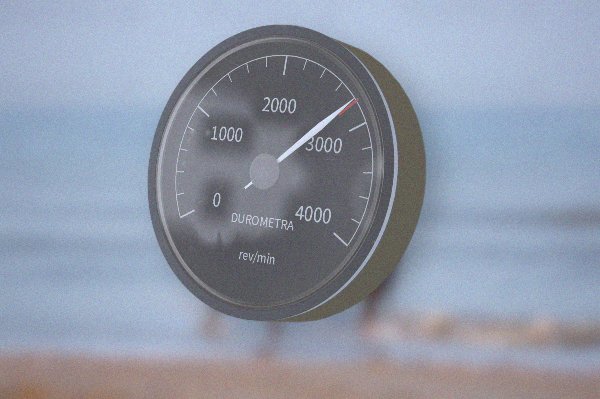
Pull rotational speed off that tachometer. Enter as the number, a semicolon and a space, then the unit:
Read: 2800; rpm
